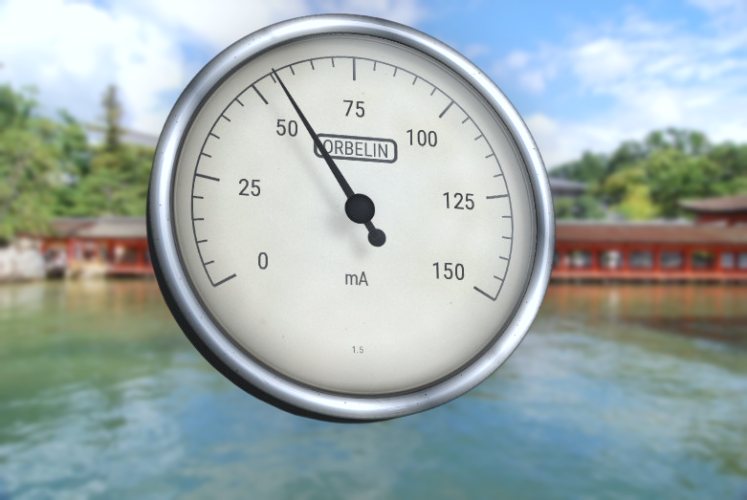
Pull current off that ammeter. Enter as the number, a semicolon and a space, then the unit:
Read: 55; mA
